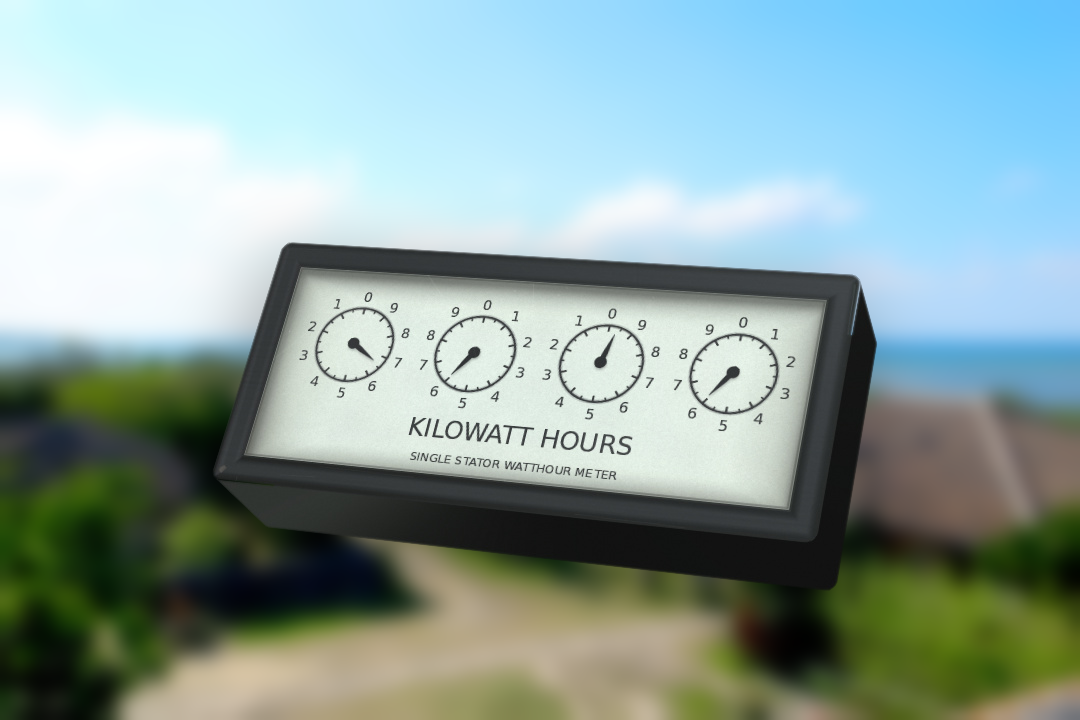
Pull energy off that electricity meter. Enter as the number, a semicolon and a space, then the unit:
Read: 6596; kWh
